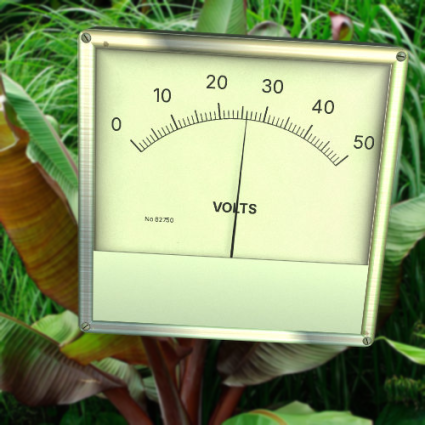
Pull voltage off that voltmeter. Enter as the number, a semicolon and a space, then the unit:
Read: 26; V
